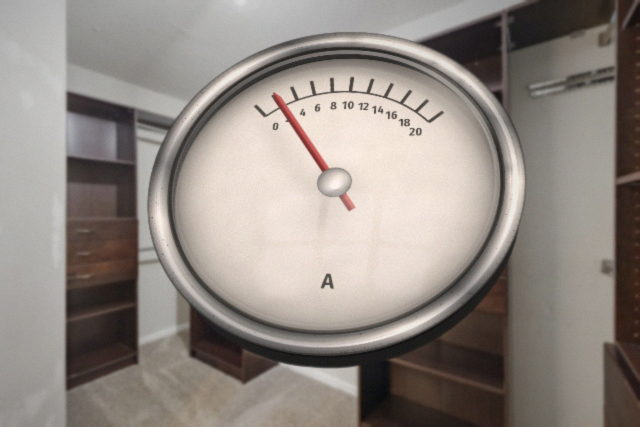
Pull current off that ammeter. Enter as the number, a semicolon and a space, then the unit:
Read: 2; A
